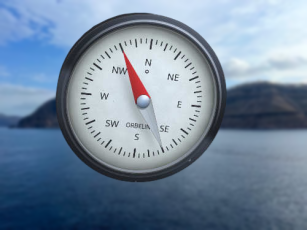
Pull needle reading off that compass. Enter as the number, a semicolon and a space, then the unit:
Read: 330; °
